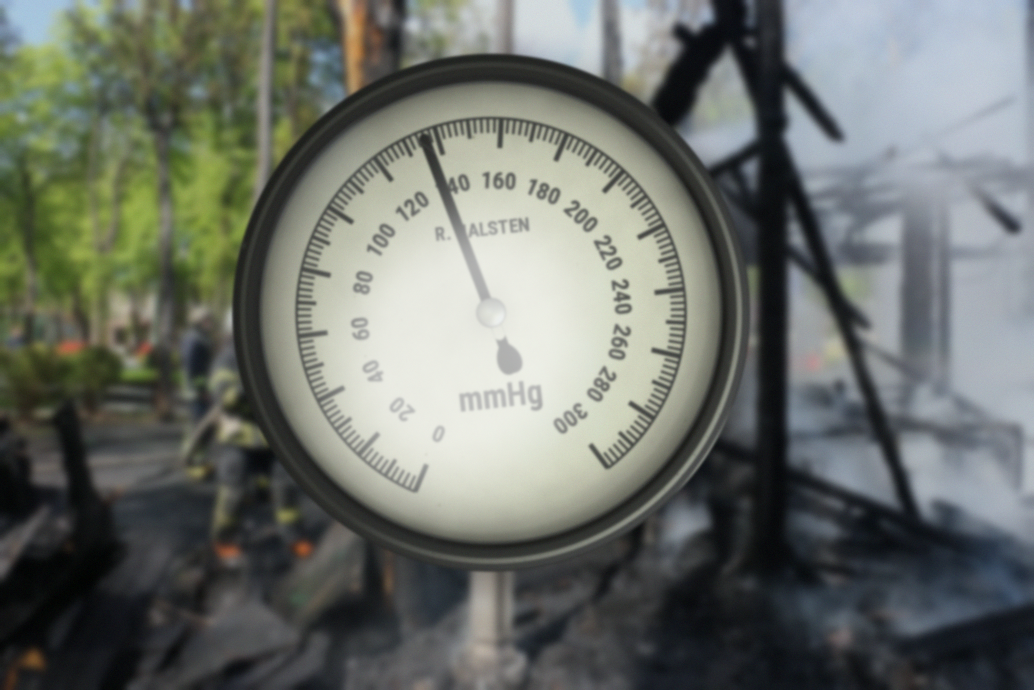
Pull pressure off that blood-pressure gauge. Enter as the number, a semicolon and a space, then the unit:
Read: 136; mmHg
